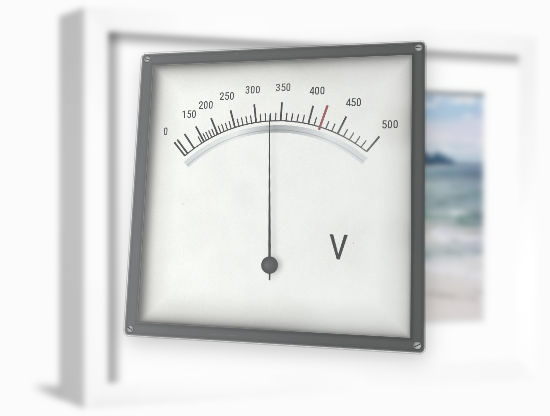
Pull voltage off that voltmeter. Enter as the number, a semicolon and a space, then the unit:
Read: 330; V
